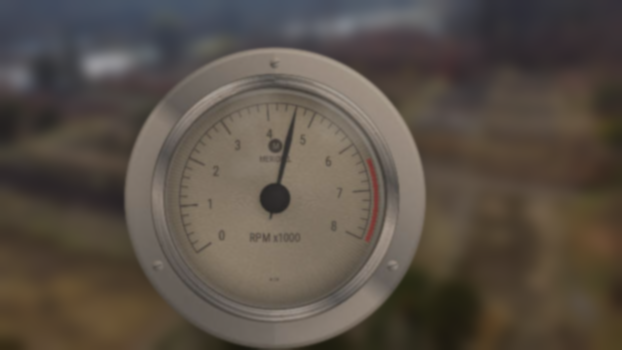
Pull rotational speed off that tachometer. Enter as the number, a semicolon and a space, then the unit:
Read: 4600; rpm
